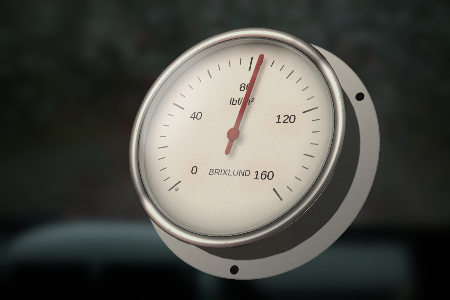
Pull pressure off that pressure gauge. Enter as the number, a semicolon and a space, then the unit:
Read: 85; psi
